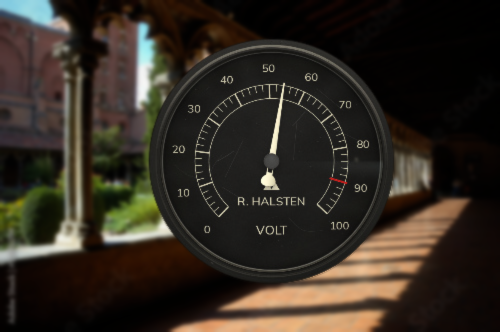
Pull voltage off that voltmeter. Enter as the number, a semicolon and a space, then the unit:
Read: 54; V
